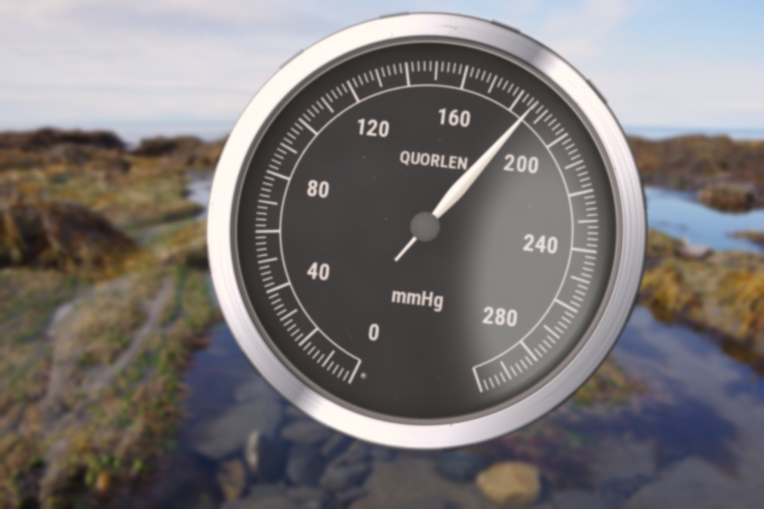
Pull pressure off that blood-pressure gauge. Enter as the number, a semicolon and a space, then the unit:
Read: 186; mmHg
